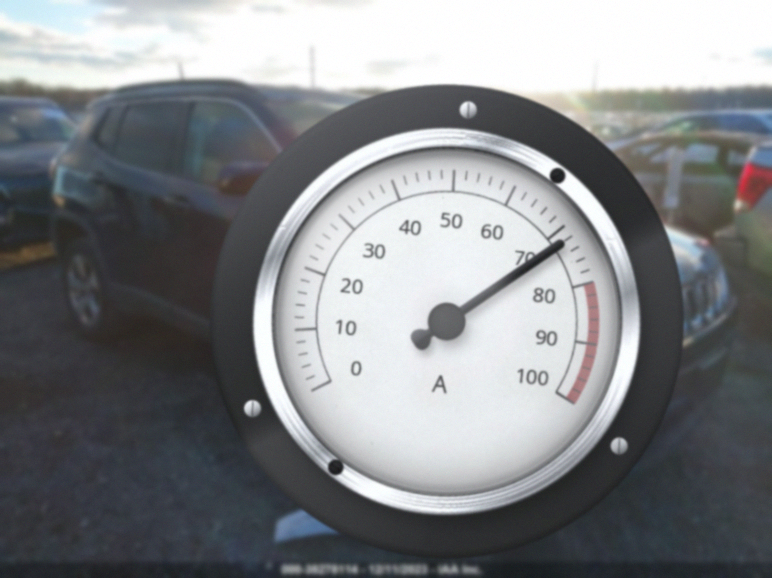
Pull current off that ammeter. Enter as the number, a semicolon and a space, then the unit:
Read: 72; A
